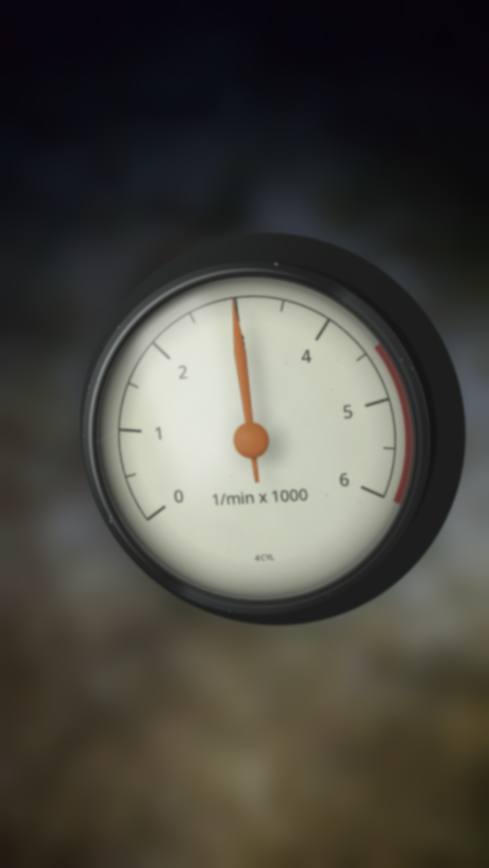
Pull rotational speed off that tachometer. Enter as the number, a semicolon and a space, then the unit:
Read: 3000; rpm
